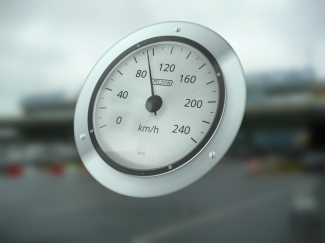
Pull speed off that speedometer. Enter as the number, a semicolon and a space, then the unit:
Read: 95; km/h
